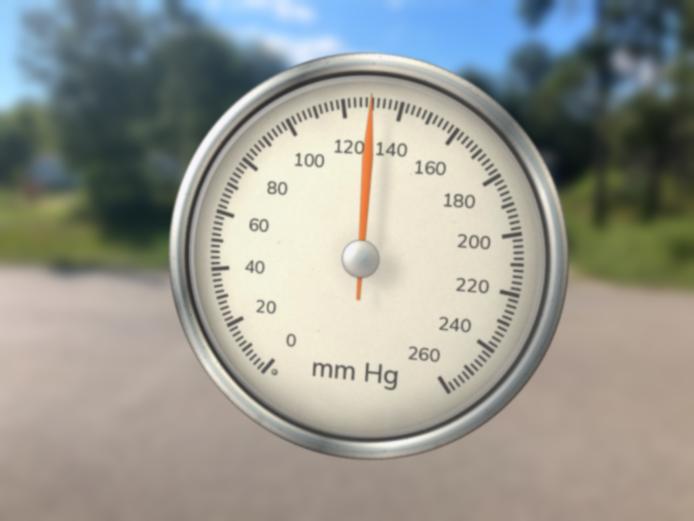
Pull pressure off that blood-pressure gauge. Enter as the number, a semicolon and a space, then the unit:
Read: 130; mmHg
